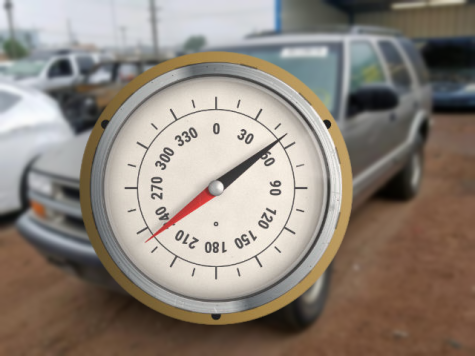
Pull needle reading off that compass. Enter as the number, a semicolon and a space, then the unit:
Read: 232.5; °
